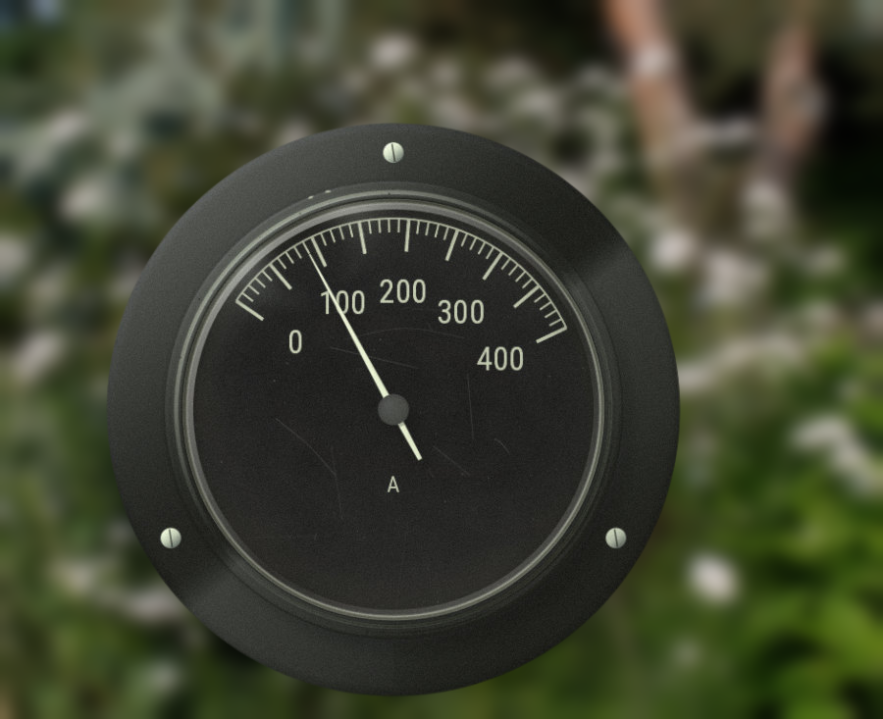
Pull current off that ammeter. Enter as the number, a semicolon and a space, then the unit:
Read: 90; A
